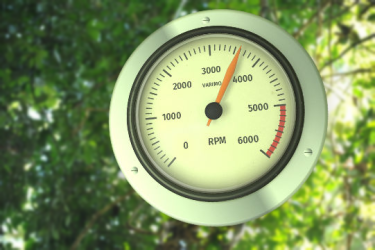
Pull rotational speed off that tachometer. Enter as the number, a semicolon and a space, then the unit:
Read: 3600; rpm
